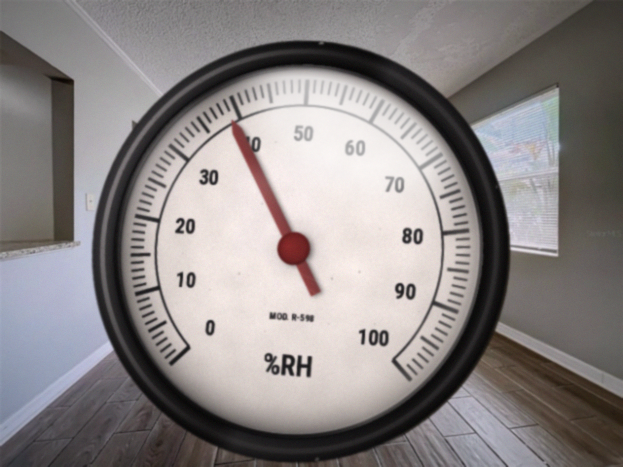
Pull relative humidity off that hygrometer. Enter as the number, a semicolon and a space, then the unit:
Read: 39; %
